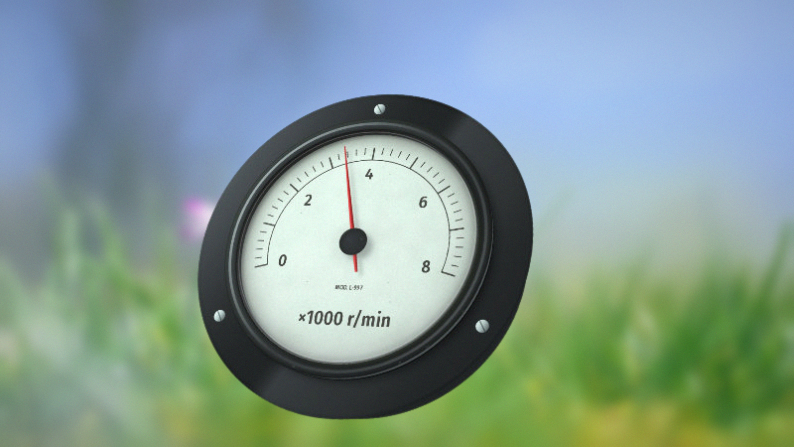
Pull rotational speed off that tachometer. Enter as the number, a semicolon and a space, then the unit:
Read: 3400; rpm
